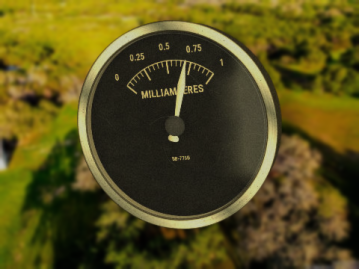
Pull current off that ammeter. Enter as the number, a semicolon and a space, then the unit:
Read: 0.7; mA
